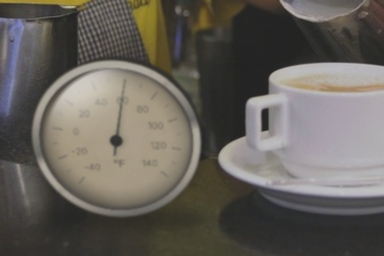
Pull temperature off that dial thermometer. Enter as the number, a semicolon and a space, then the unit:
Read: 60; °F
